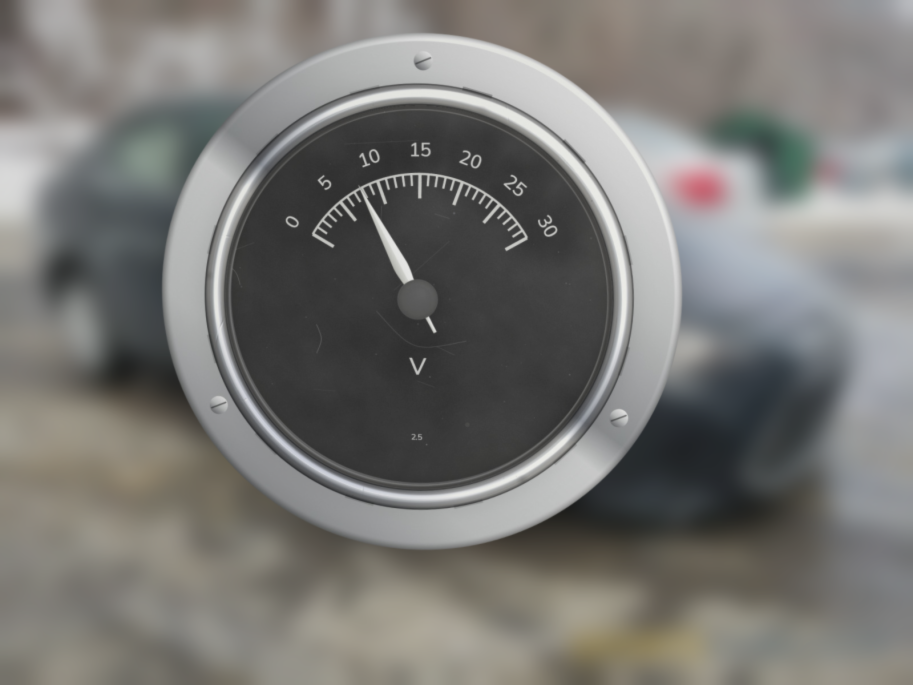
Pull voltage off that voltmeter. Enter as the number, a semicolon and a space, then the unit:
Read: 8; V
